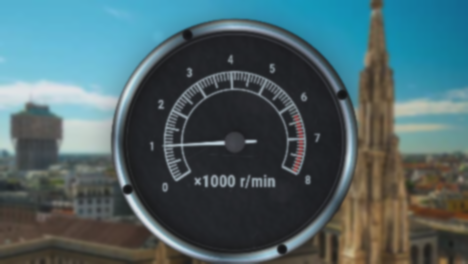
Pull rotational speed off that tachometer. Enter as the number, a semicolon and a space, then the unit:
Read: 1000; rpm
